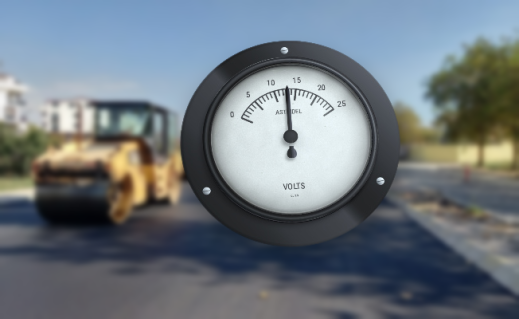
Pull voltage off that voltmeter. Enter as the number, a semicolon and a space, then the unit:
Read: 13; V
